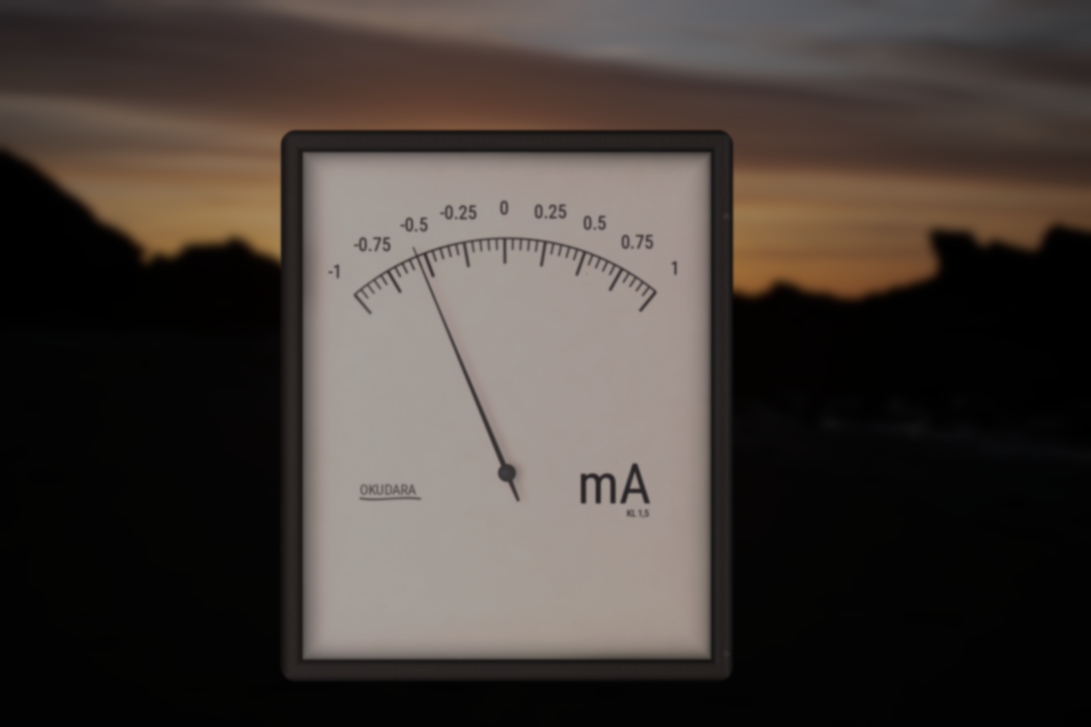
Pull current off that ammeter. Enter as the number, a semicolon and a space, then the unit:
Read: -0.55; mA
